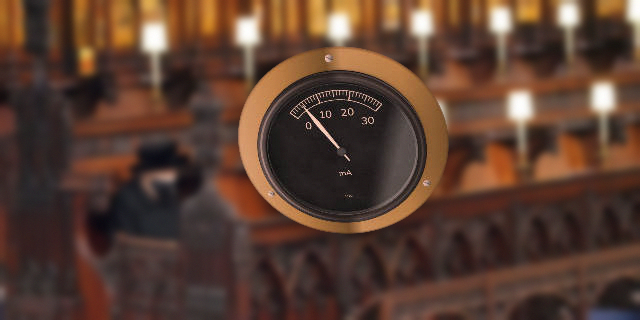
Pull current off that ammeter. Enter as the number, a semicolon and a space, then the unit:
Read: 5; mA
